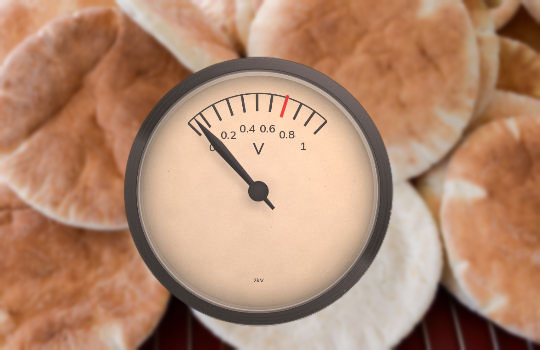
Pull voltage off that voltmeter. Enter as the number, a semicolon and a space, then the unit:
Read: 0.05; V
